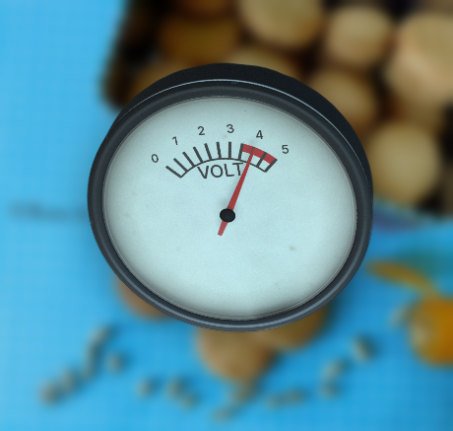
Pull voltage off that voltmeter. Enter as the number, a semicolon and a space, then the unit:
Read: 4; V
